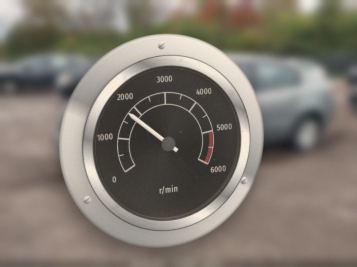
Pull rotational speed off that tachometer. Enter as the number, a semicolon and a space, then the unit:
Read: 1750; rpm
